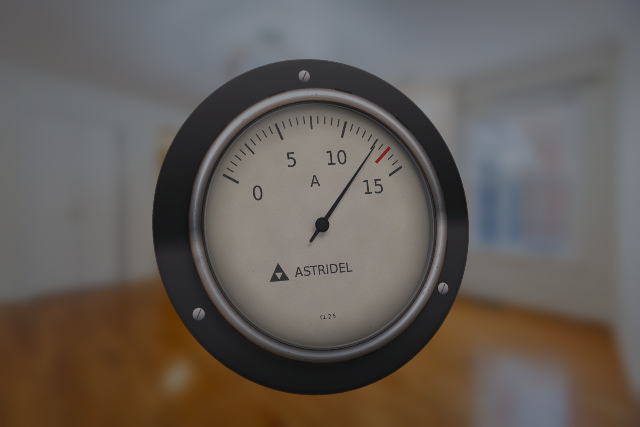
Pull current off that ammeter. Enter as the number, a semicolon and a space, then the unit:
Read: 12.5; A
